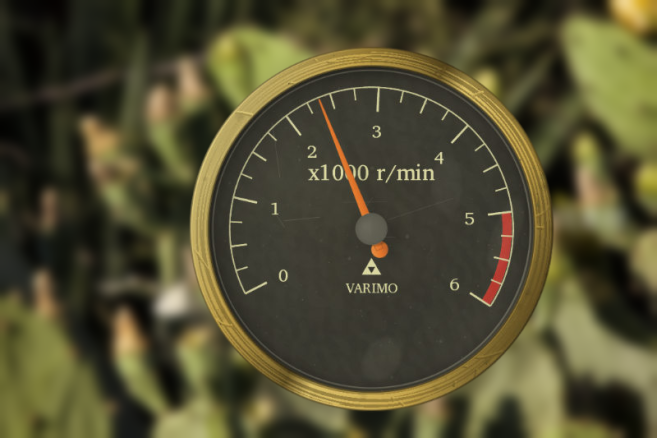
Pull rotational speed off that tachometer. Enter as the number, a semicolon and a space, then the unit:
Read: 2375; rpm
